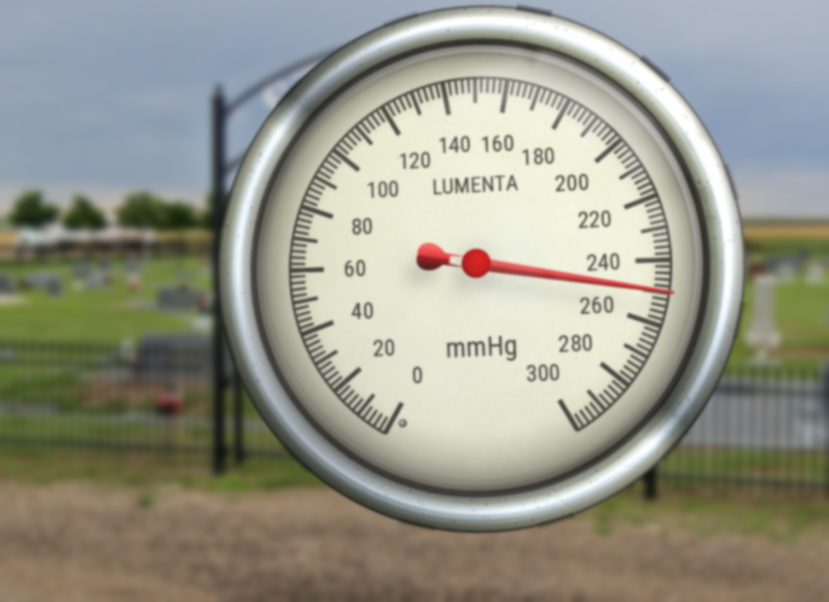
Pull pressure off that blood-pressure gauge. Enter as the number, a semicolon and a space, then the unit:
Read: 250; mmHg
